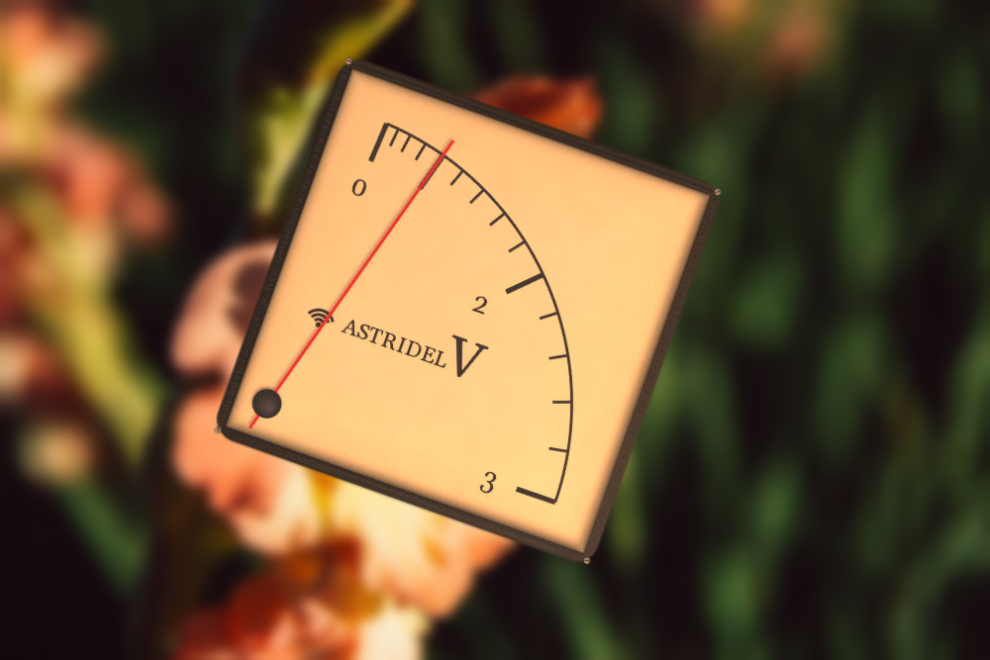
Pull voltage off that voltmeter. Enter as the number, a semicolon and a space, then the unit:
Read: 1; V
